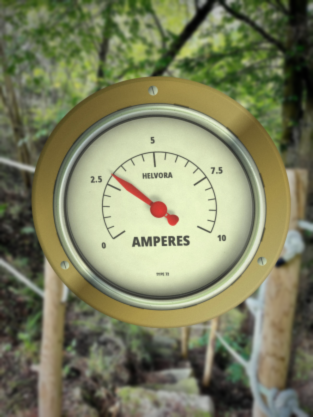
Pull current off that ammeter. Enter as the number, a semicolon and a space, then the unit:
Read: 3; A
